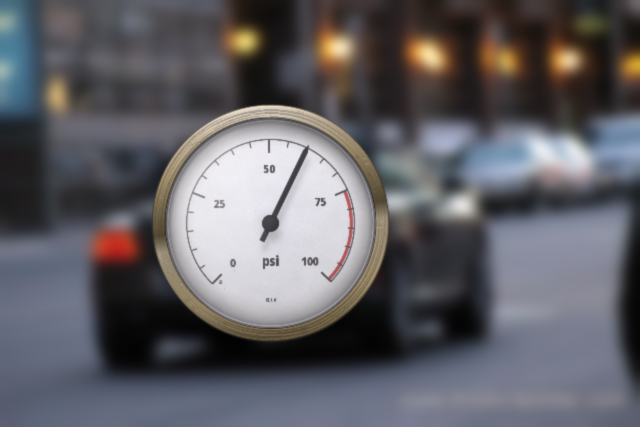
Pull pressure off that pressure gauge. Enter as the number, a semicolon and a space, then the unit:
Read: 60; psi
